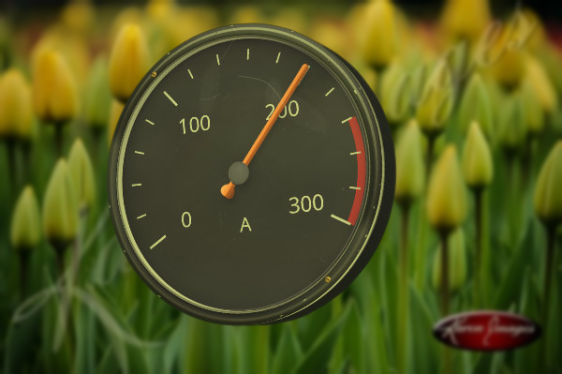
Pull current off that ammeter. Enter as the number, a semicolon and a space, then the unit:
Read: 200; A
